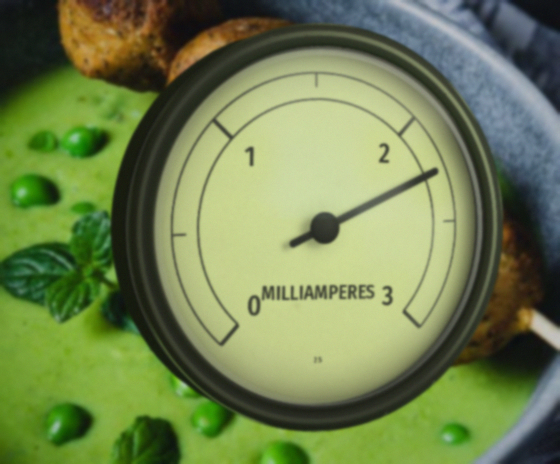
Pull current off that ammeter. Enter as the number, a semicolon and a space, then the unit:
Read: 2.25; mA
